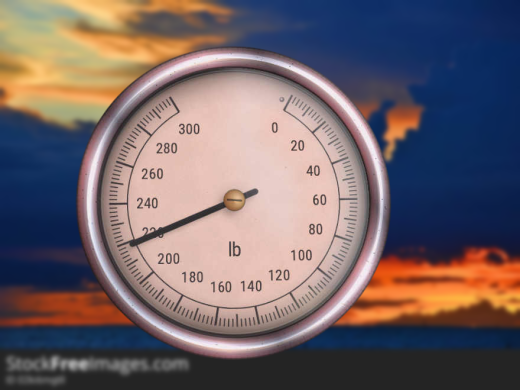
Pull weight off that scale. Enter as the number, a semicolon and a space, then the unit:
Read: 218; lb
